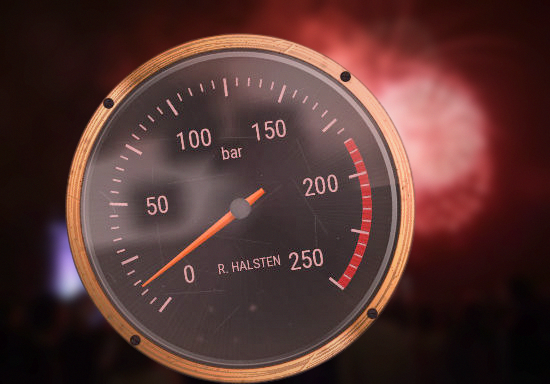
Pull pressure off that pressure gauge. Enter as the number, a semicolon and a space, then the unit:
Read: 12.5; bar
